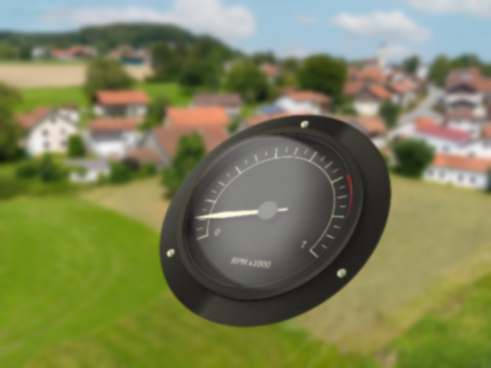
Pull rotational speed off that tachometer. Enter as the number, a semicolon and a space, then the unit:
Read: 500; rpm
